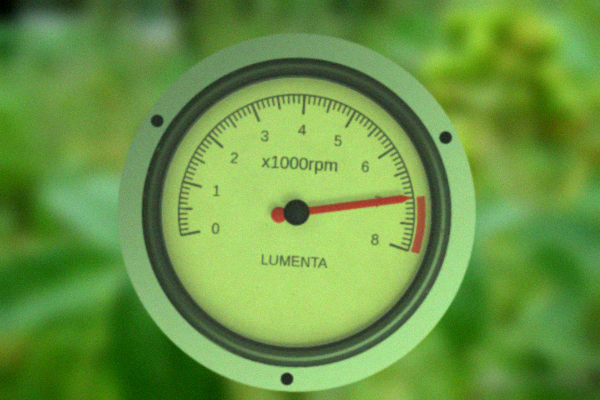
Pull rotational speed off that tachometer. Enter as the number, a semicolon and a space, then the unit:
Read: 7000; rpm
